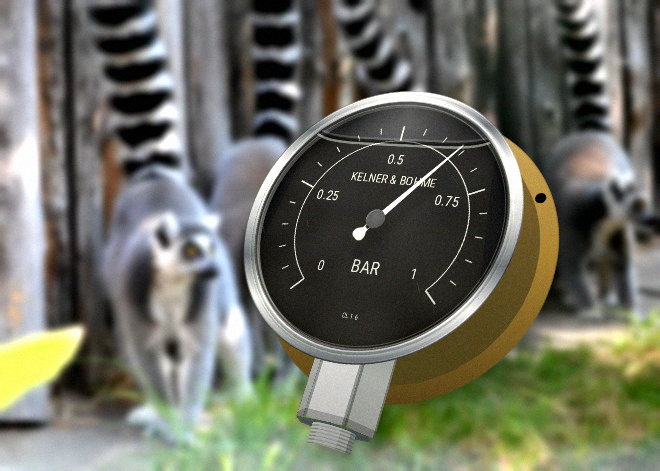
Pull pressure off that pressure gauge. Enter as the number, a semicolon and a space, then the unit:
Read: 0.65; bar
